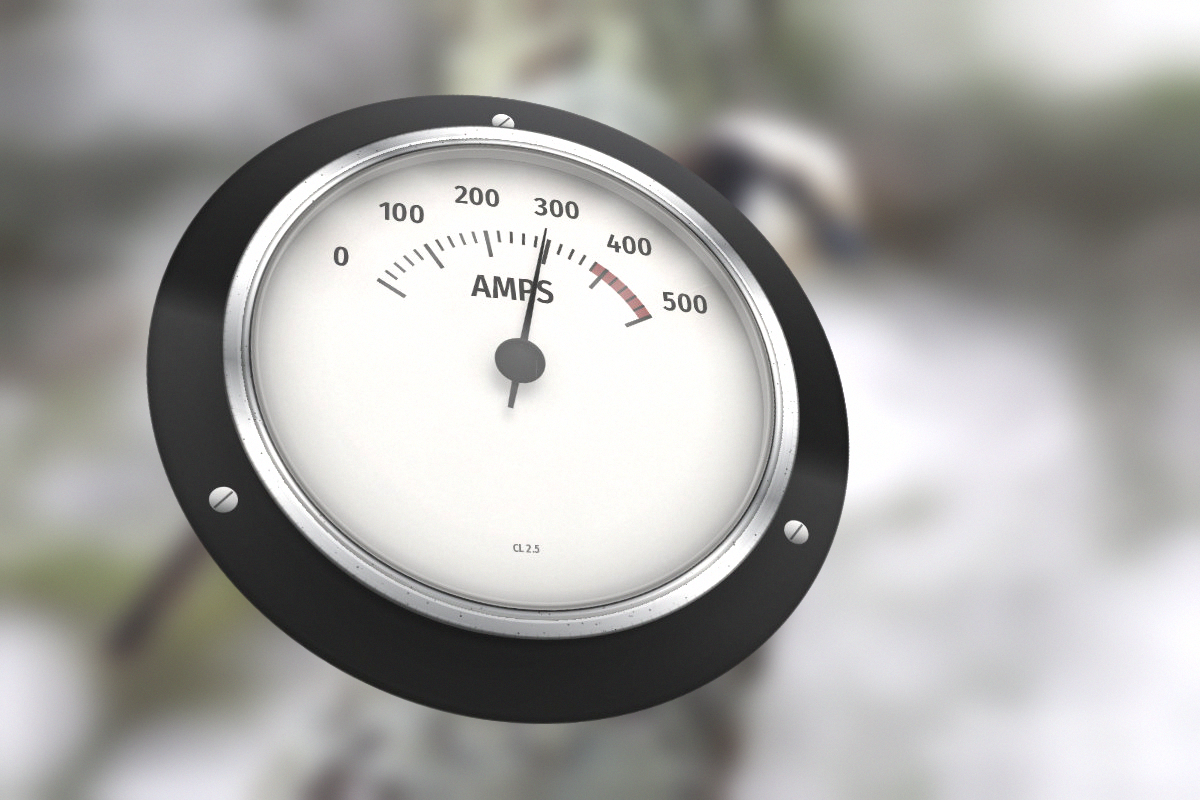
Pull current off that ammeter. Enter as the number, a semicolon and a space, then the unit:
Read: 290; A
